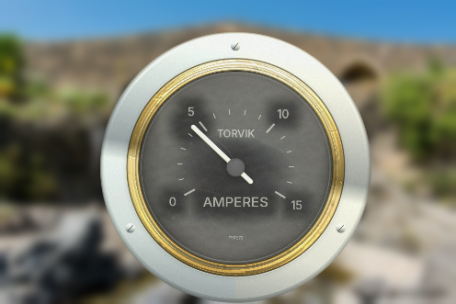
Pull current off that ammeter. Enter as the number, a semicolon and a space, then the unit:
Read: 4.5; A
